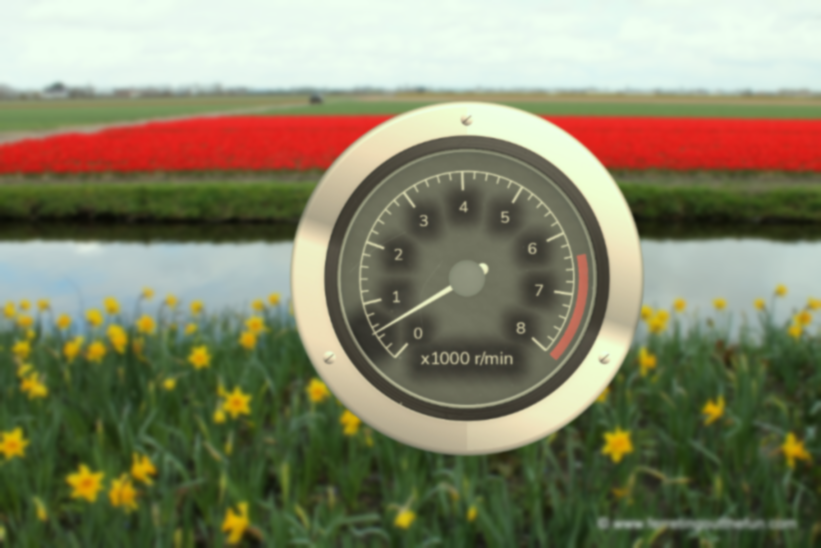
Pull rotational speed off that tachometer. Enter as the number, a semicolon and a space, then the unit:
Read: 500; rpm
